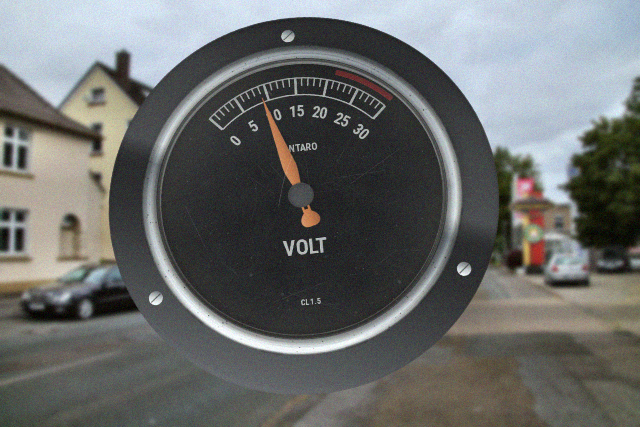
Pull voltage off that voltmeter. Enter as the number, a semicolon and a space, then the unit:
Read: 9; V
